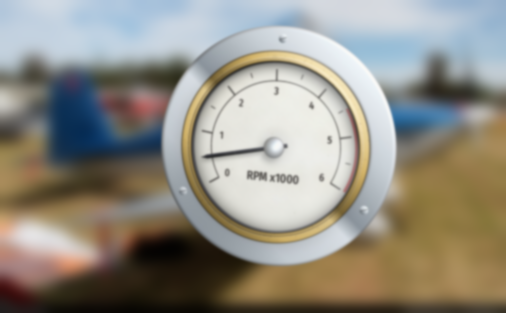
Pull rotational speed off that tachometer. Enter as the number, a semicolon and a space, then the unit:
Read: 500; rpm
